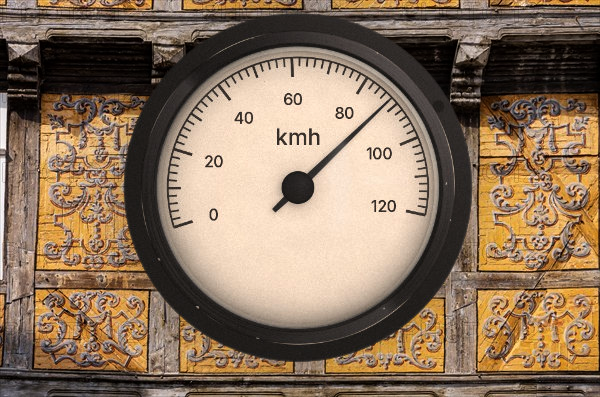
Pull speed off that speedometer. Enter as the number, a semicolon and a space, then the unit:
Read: 88; km/h
